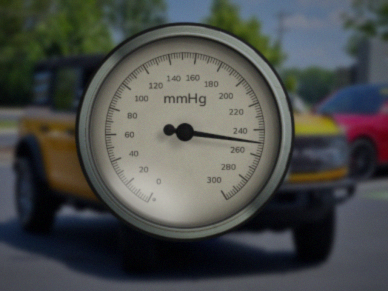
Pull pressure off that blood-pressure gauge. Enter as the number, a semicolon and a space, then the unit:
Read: 250; mmHg
